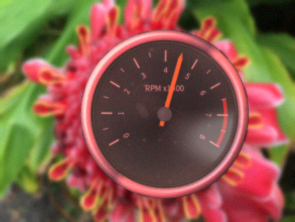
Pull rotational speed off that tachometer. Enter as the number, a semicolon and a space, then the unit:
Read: 4500; rpm
